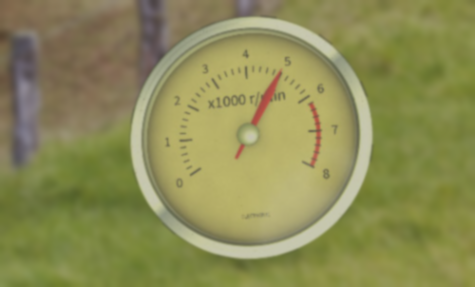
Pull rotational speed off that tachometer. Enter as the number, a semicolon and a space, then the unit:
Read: 5000; rpm
